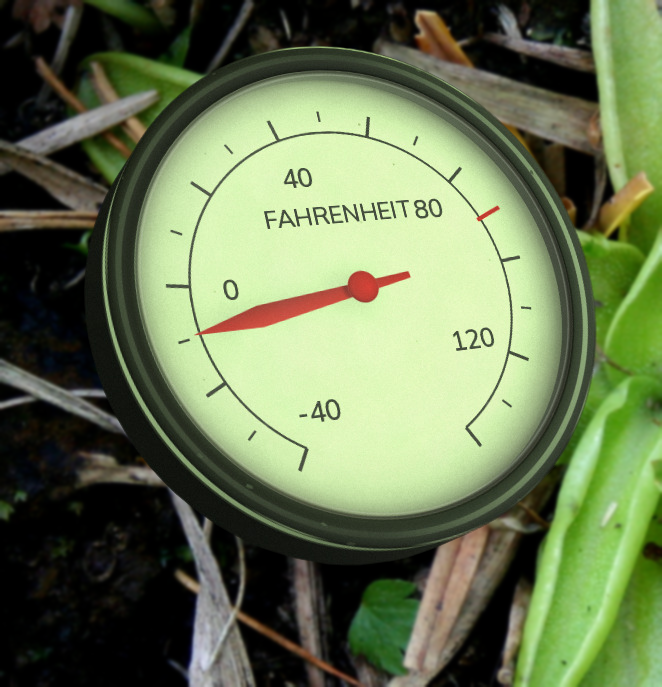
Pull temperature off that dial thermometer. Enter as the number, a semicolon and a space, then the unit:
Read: -10; °F
